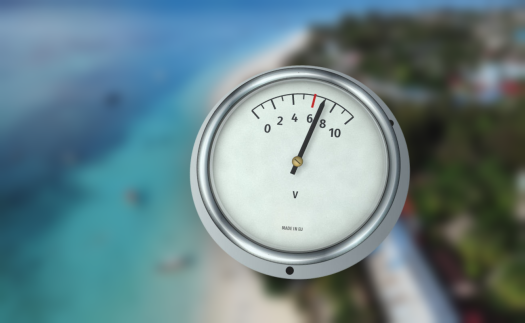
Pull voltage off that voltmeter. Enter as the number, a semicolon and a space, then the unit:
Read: 7; V
